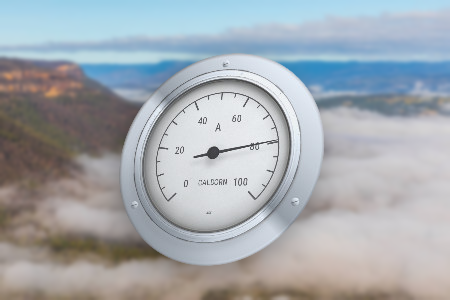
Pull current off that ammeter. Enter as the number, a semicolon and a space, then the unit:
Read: 80; A
